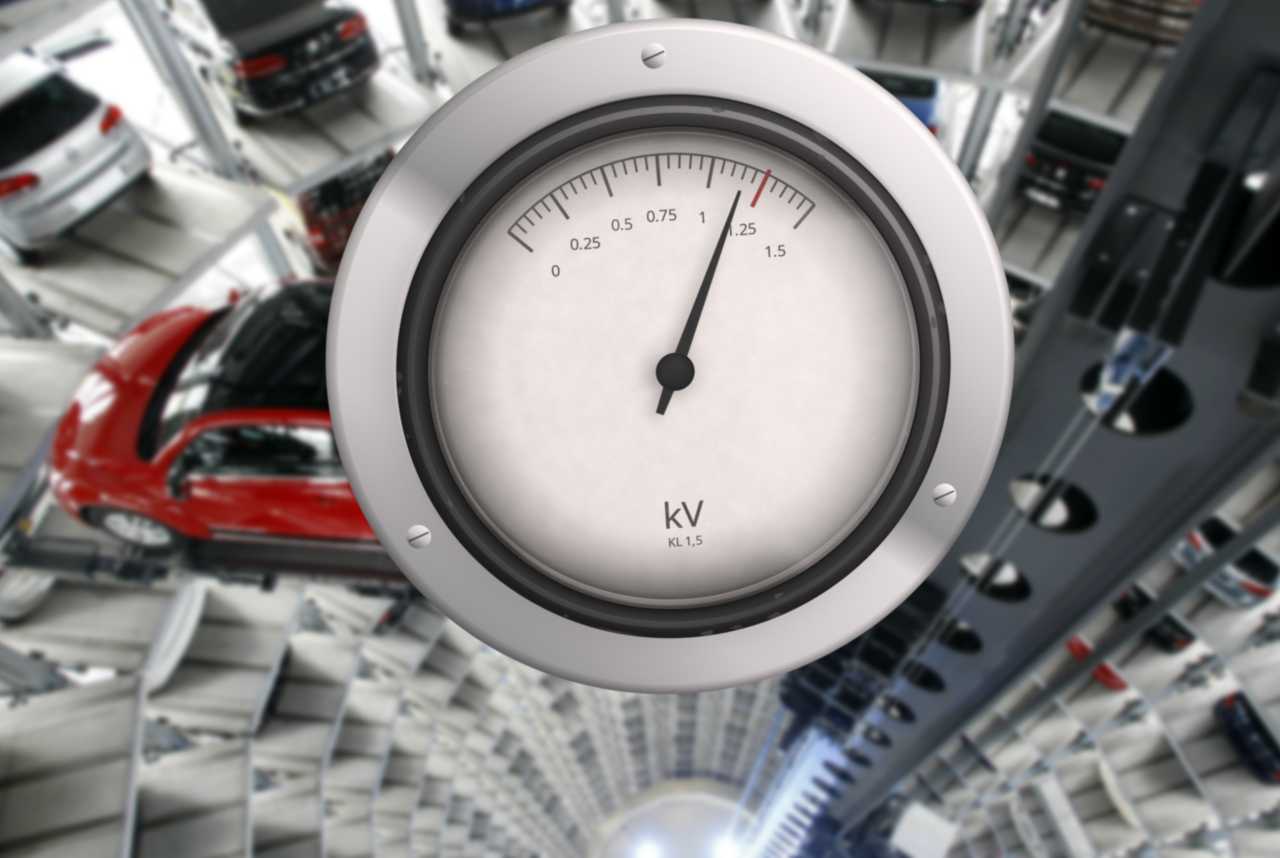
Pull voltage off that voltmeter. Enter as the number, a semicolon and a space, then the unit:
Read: 1.15; kV
